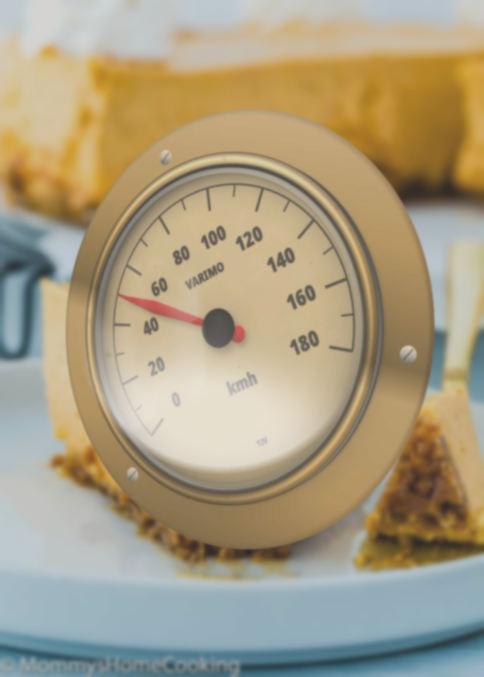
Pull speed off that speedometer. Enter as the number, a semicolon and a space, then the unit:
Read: 50; km/h
